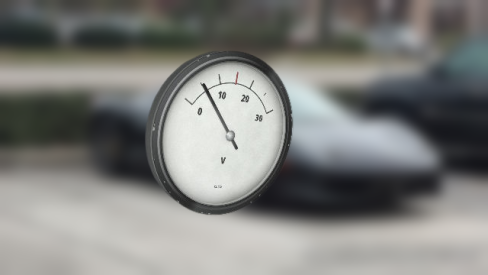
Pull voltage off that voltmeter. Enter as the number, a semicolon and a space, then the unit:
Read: 5; V
